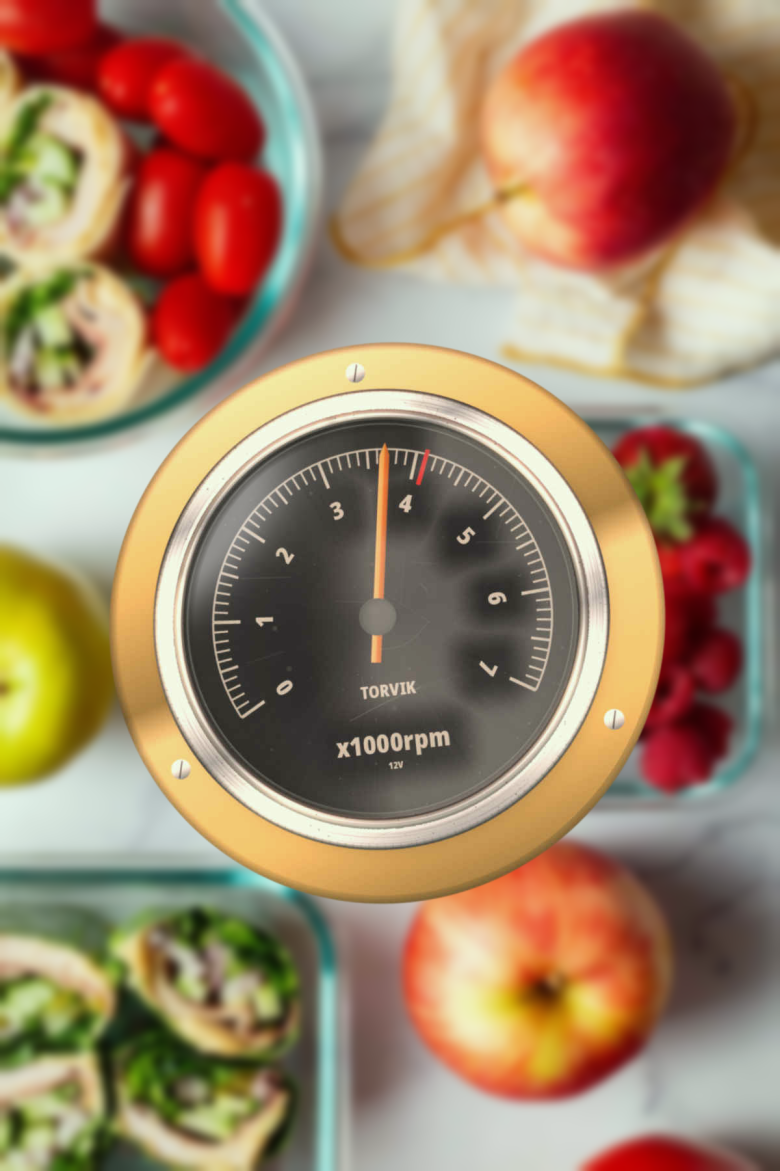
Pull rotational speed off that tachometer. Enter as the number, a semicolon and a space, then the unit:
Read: 3700; rpm
